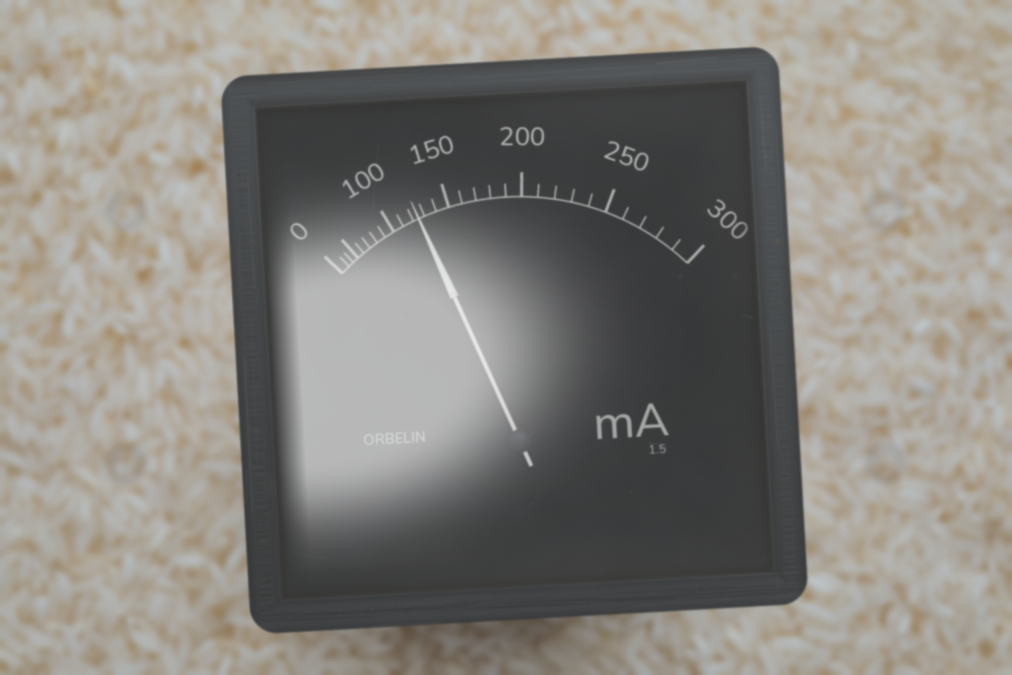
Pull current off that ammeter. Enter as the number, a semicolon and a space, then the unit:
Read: 125; mA
